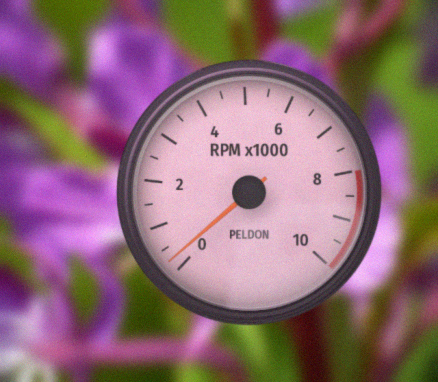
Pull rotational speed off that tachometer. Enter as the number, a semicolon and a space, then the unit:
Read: 250; rpm
